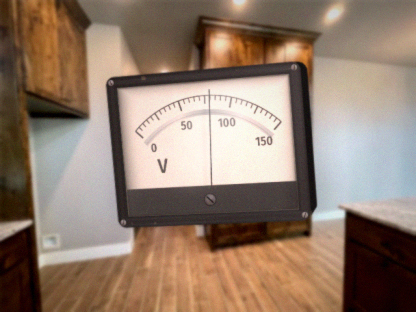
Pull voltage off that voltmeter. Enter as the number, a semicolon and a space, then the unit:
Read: 80; V
